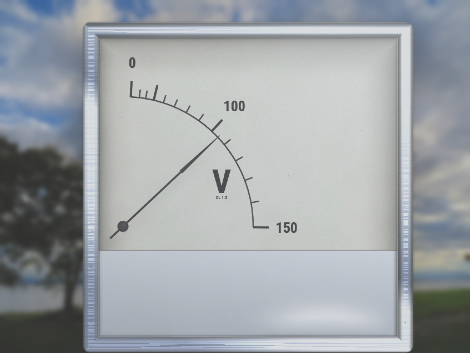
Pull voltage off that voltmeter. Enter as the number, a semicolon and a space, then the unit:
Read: 105; V
